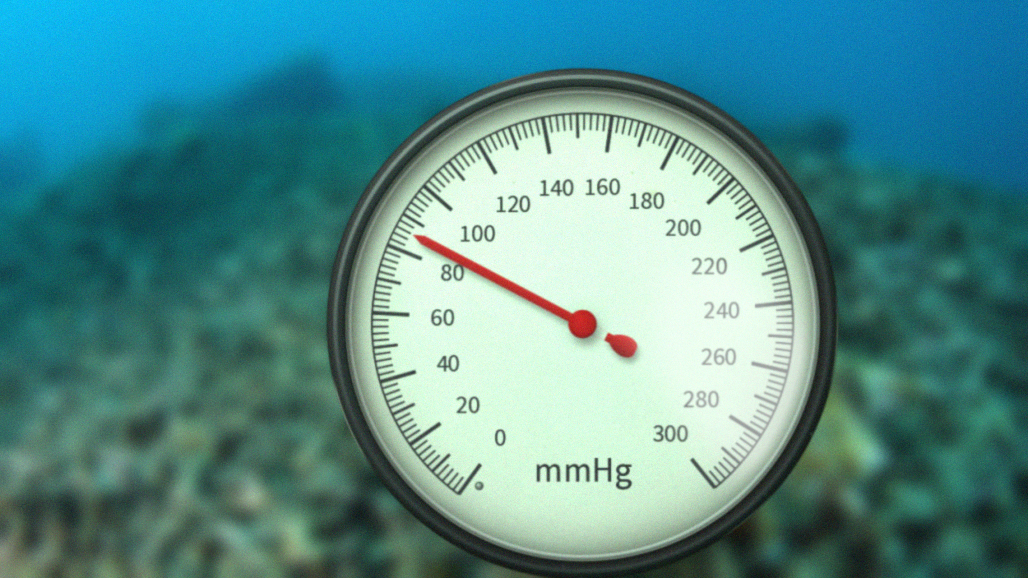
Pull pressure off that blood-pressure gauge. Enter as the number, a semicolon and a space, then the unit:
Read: 86; mmHg
